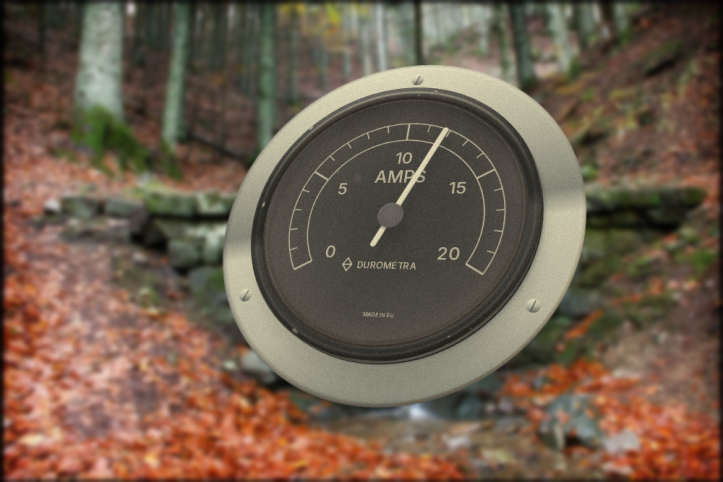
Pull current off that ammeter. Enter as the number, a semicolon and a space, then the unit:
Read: 12; A
